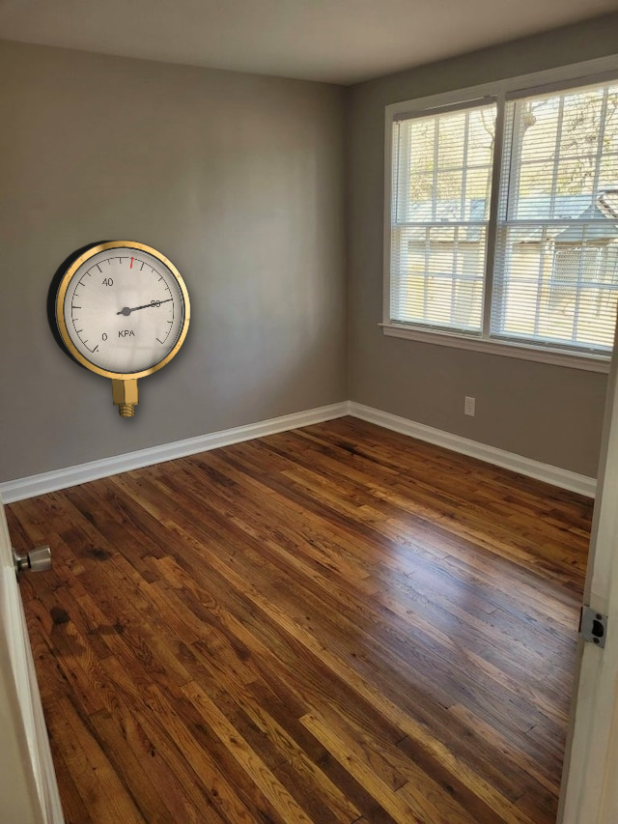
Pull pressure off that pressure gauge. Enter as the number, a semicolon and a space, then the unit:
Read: 80; kPa
